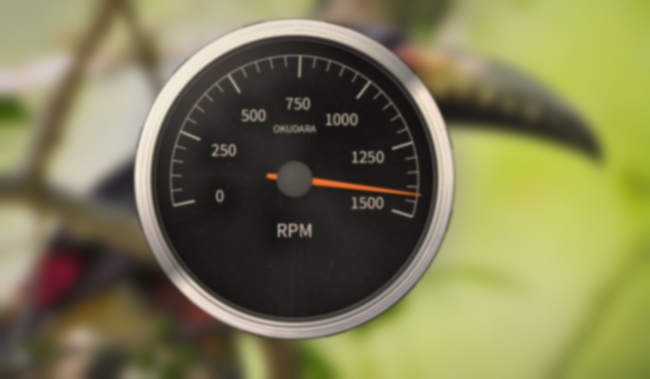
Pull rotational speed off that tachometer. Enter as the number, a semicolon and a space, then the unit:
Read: 1425; rpm
